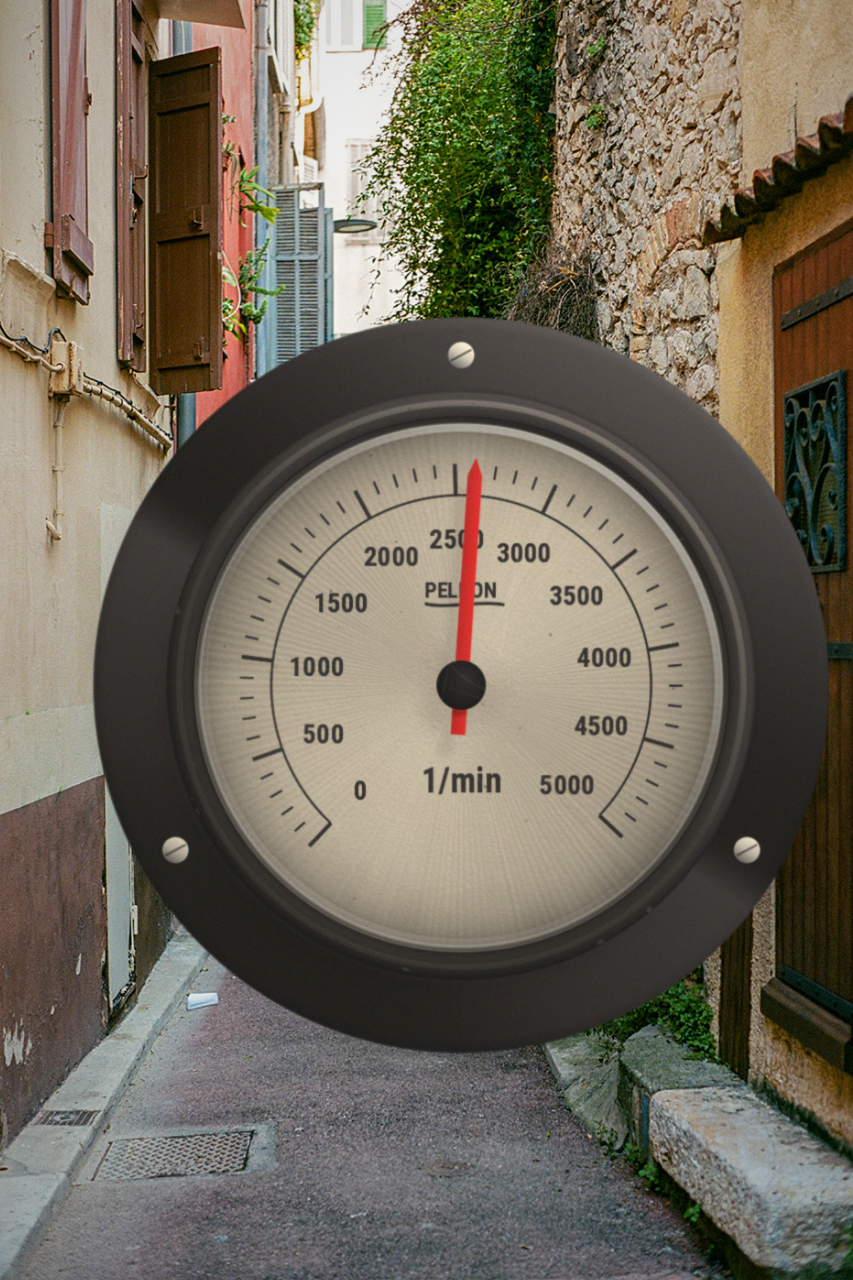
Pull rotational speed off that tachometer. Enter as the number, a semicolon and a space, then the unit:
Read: 2600; rpm
